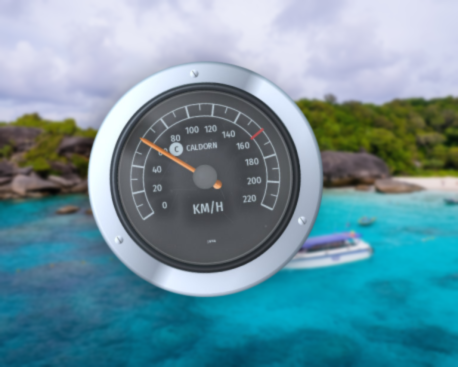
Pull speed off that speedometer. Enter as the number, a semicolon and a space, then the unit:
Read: 60; km/h
